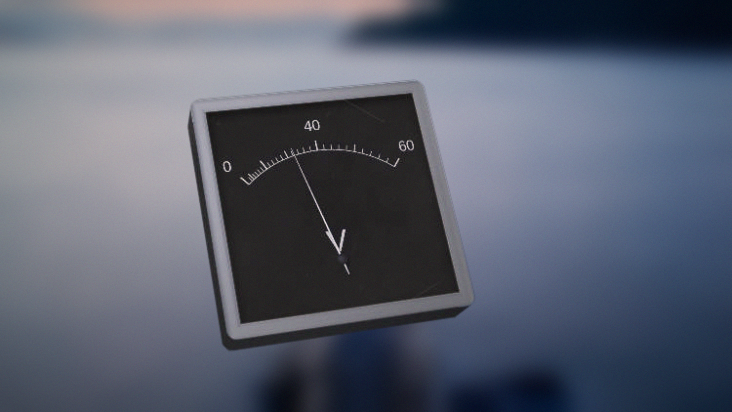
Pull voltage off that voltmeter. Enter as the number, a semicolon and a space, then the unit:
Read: 32; V
